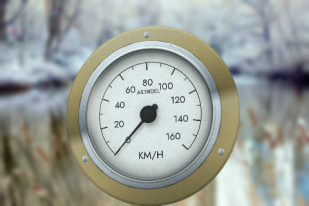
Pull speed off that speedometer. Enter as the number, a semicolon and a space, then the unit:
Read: 0; km/h
